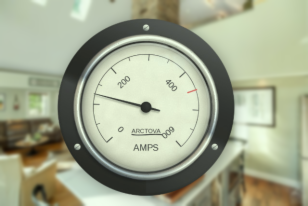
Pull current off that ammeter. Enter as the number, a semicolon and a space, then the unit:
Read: 125; A
